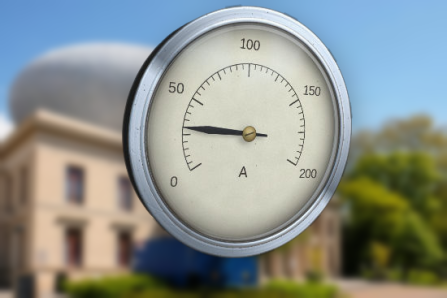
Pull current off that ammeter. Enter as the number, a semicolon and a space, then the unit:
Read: 30; A
